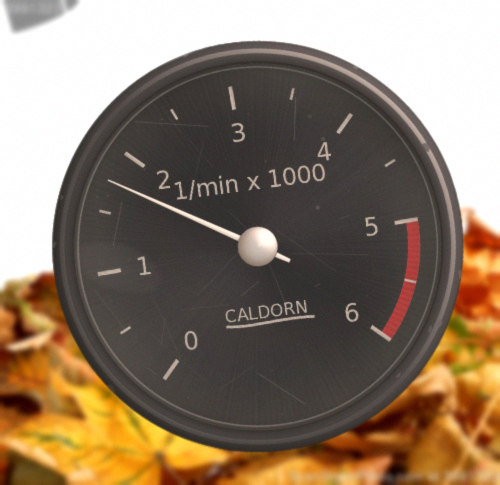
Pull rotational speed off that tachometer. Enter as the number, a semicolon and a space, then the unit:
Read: 1750; rpm
